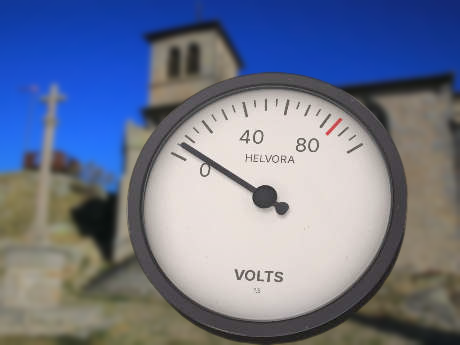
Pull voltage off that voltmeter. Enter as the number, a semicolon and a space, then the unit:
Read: 5; V
